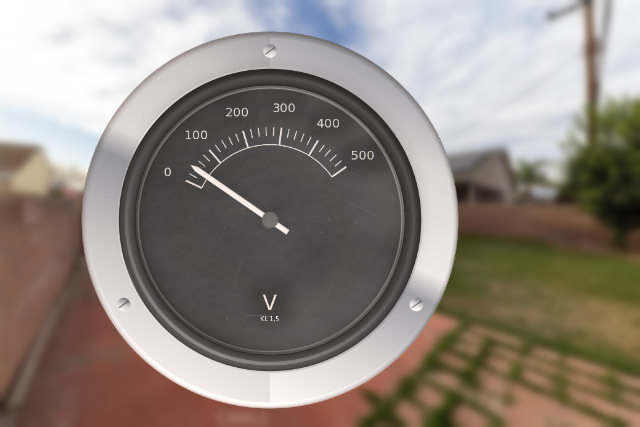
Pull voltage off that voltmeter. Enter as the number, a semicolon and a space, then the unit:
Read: 40; V
